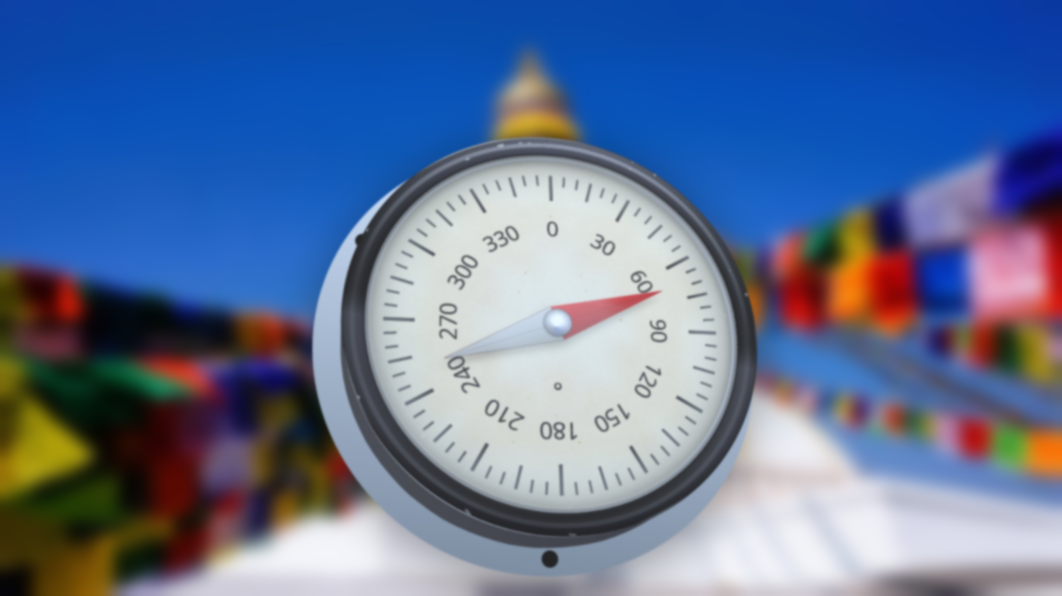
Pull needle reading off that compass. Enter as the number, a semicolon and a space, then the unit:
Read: 70; °
